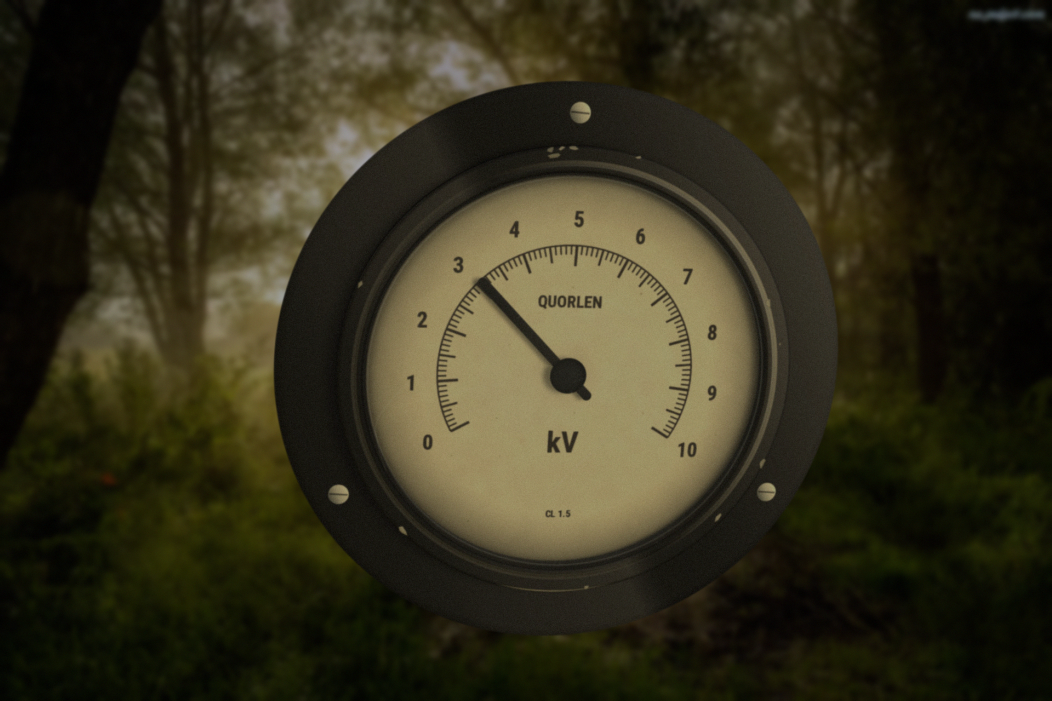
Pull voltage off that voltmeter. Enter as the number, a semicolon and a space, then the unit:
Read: 3.1; kV
